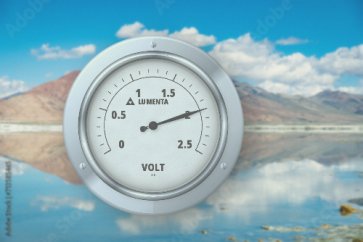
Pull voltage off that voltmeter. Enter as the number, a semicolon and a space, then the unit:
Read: 2; V
